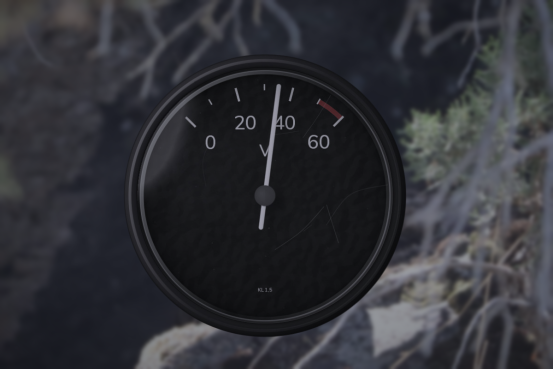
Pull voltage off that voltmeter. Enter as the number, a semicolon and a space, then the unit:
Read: 35; V
